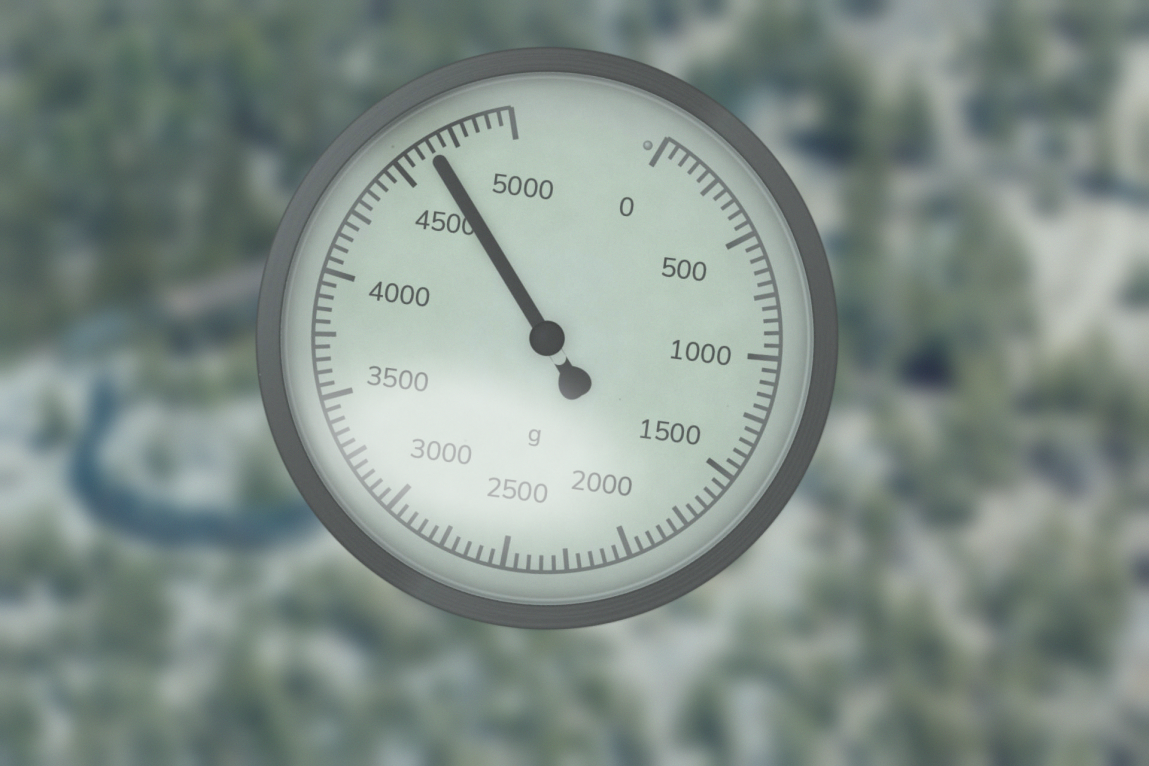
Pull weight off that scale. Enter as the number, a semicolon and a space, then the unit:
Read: 4650; g
